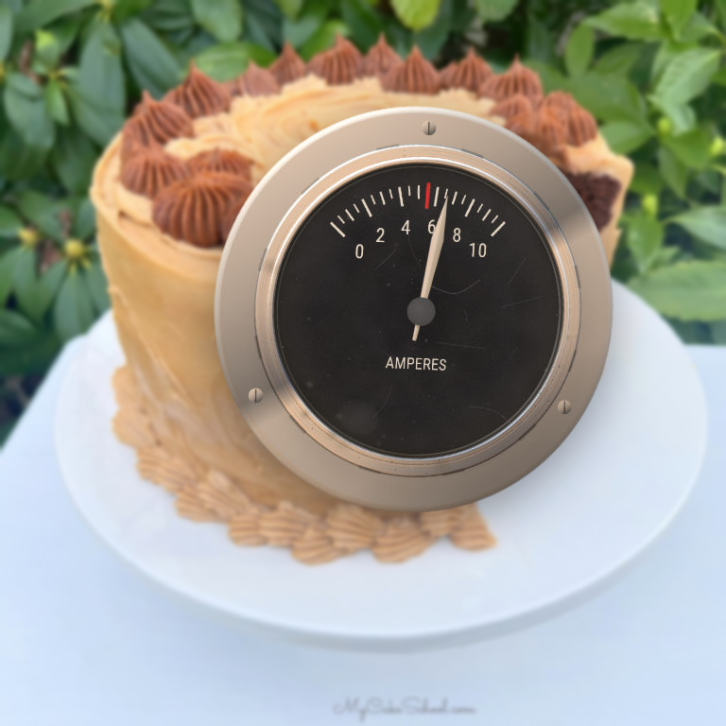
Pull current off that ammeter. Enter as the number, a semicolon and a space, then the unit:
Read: 6.5; A
